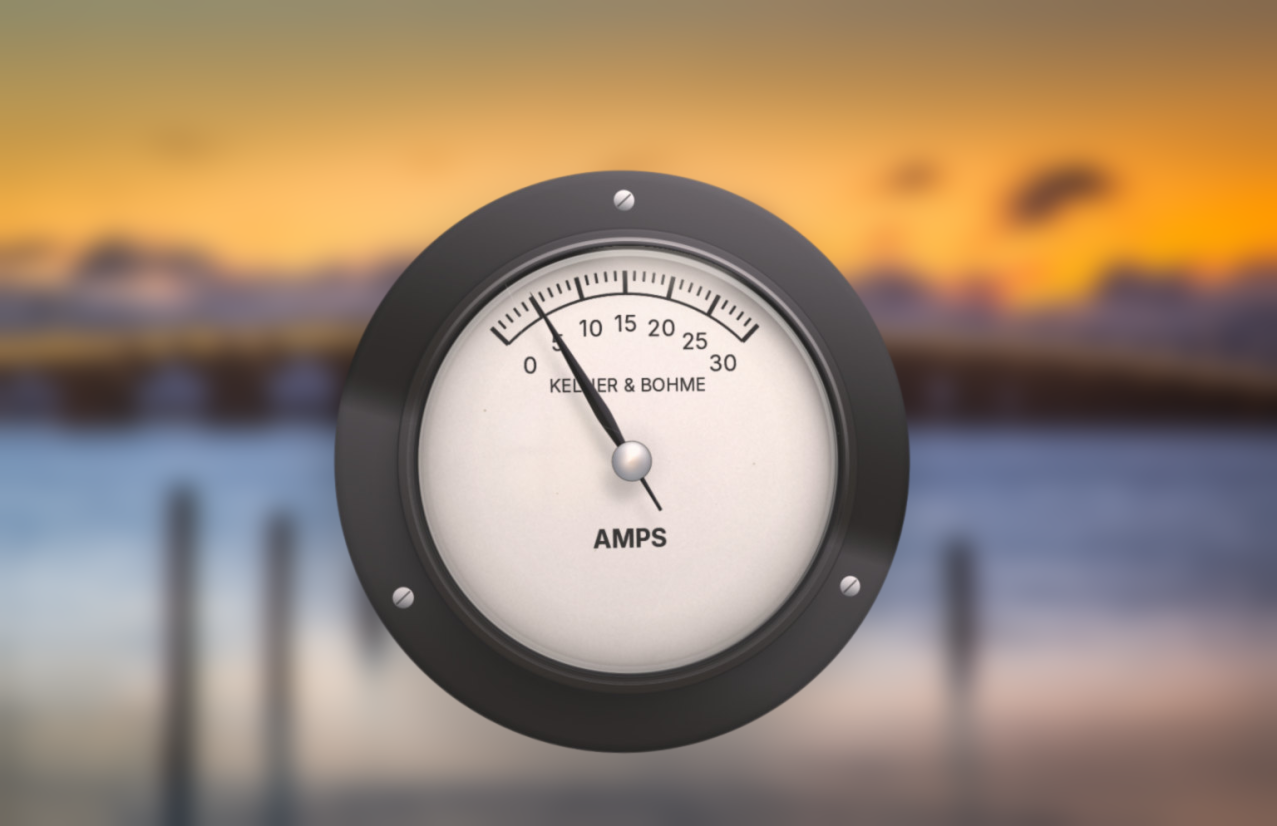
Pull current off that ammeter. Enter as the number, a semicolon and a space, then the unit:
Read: 5; A
